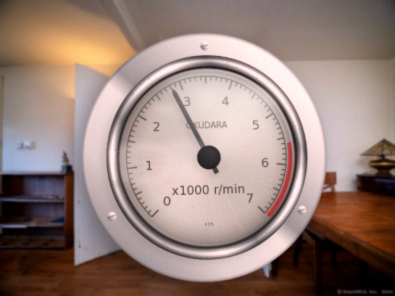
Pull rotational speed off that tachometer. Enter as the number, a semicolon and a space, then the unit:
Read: 2800; rpm
